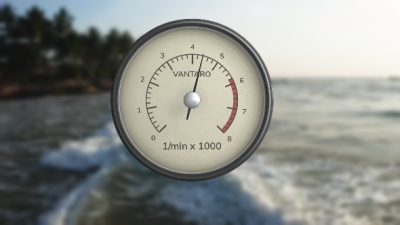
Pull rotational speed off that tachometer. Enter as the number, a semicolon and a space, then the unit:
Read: 4400; rpm
